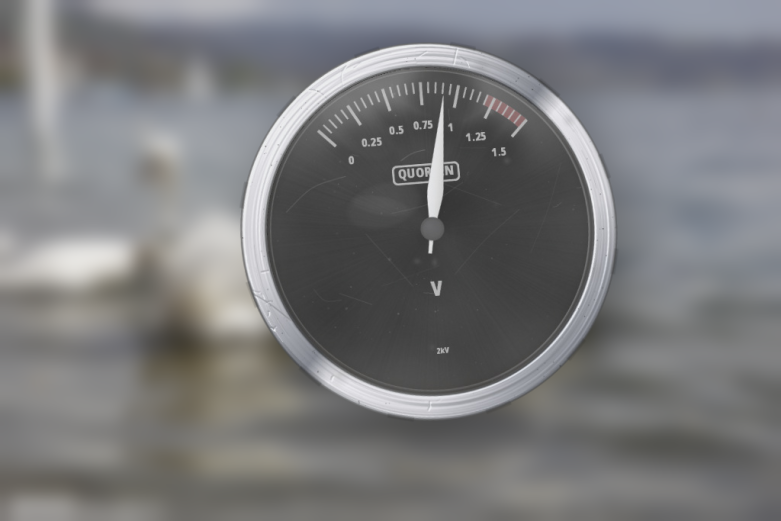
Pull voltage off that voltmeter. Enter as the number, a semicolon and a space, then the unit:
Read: 0.9; V
